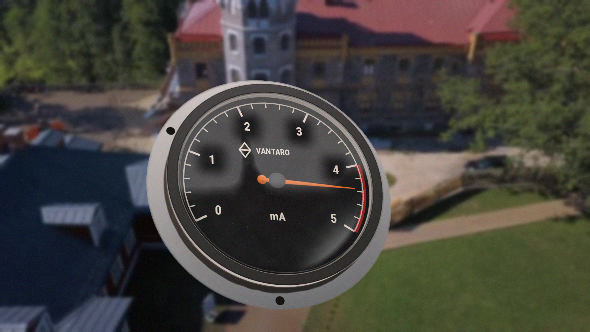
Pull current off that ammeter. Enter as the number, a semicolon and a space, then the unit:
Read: 4.4; mA
